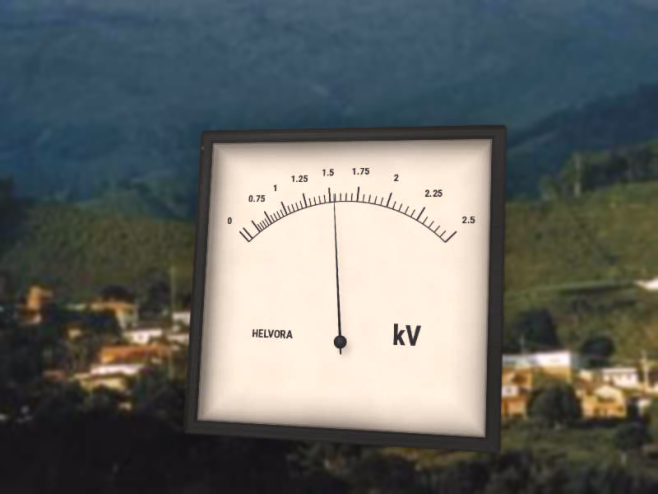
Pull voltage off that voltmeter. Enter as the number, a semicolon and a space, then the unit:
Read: 1.55; kV
